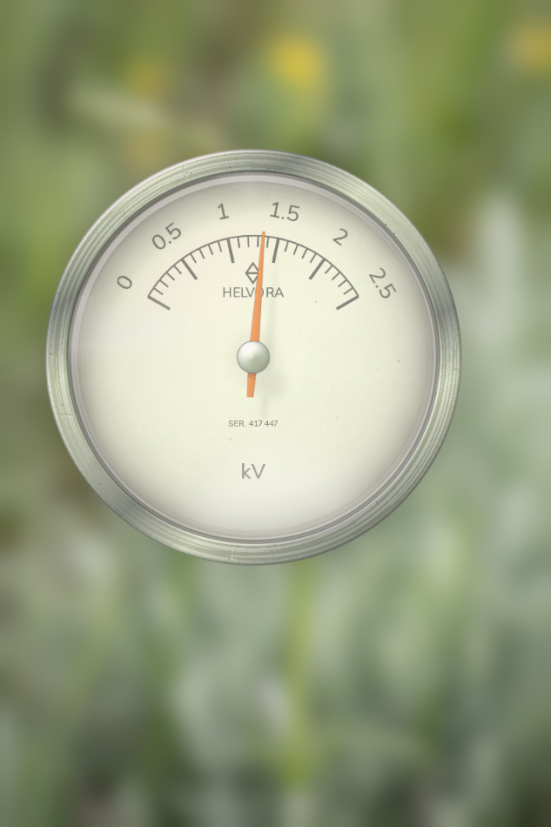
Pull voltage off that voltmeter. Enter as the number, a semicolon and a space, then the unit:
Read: 1.35; kV
